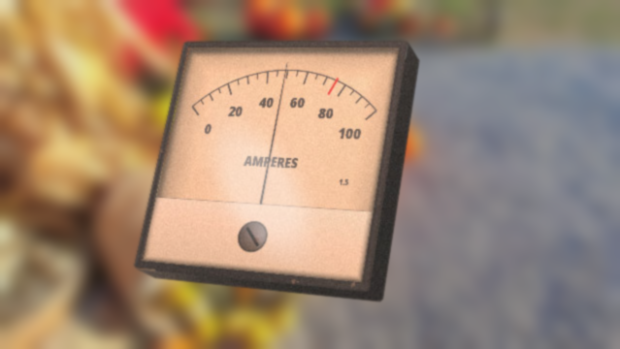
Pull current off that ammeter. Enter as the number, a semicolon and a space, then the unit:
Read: 50; A
